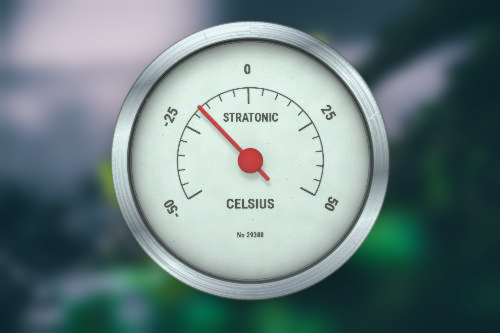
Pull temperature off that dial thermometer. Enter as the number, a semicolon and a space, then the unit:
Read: -17.5; °C
